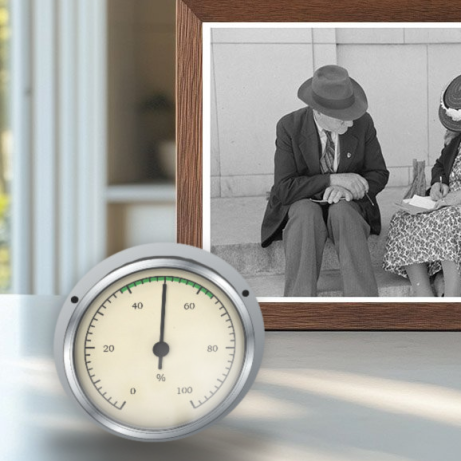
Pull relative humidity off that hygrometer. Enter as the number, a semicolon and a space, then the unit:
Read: 50; %
